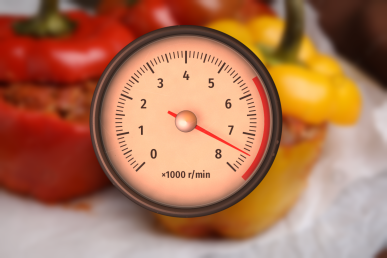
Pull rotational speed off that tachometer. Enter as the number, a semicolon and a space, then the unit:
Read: 7500; rpm
